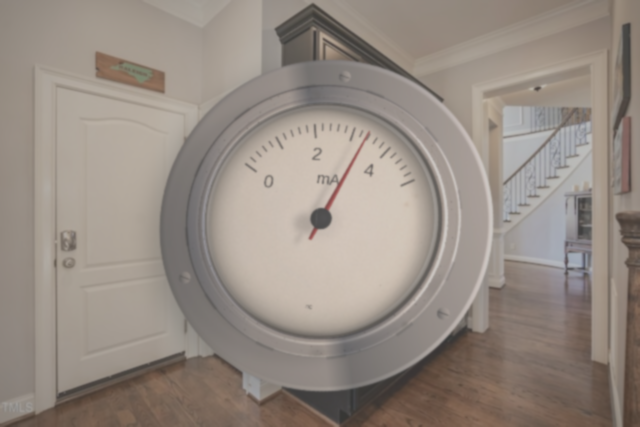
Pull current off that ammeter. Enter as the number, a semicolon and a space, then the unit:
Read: 3.4; mA
